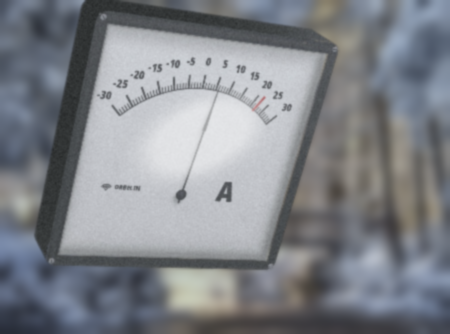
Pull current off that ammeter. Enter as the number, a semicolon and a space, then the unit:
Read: 5; A
